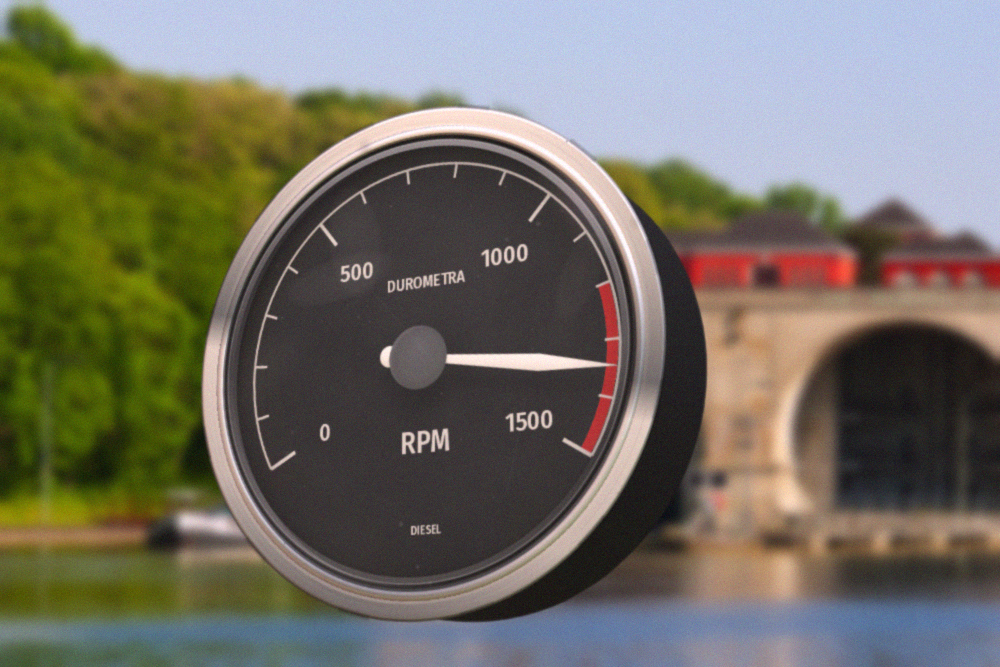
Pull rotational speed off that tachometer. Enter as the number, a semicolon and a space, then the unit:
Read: 1350; rpm
